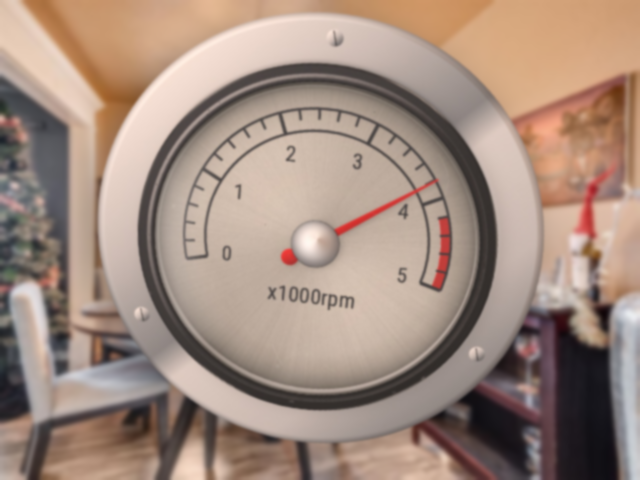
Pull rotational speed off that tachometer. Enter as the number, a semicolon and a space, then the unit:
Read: 3800; rpm
